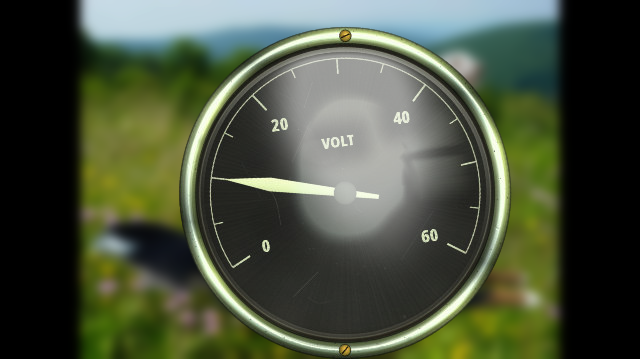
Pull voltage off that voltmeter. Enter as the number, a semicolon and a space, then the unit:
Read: 10; V
